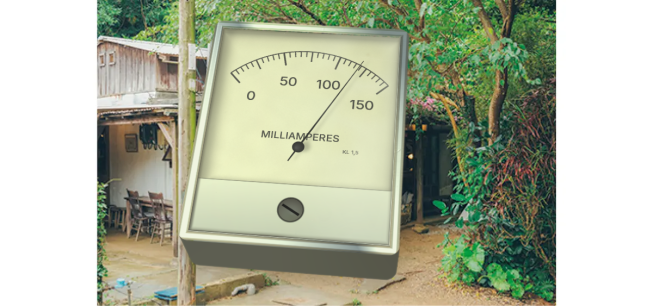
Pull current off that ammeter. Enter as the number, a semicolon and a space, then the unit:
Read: 120; mA
